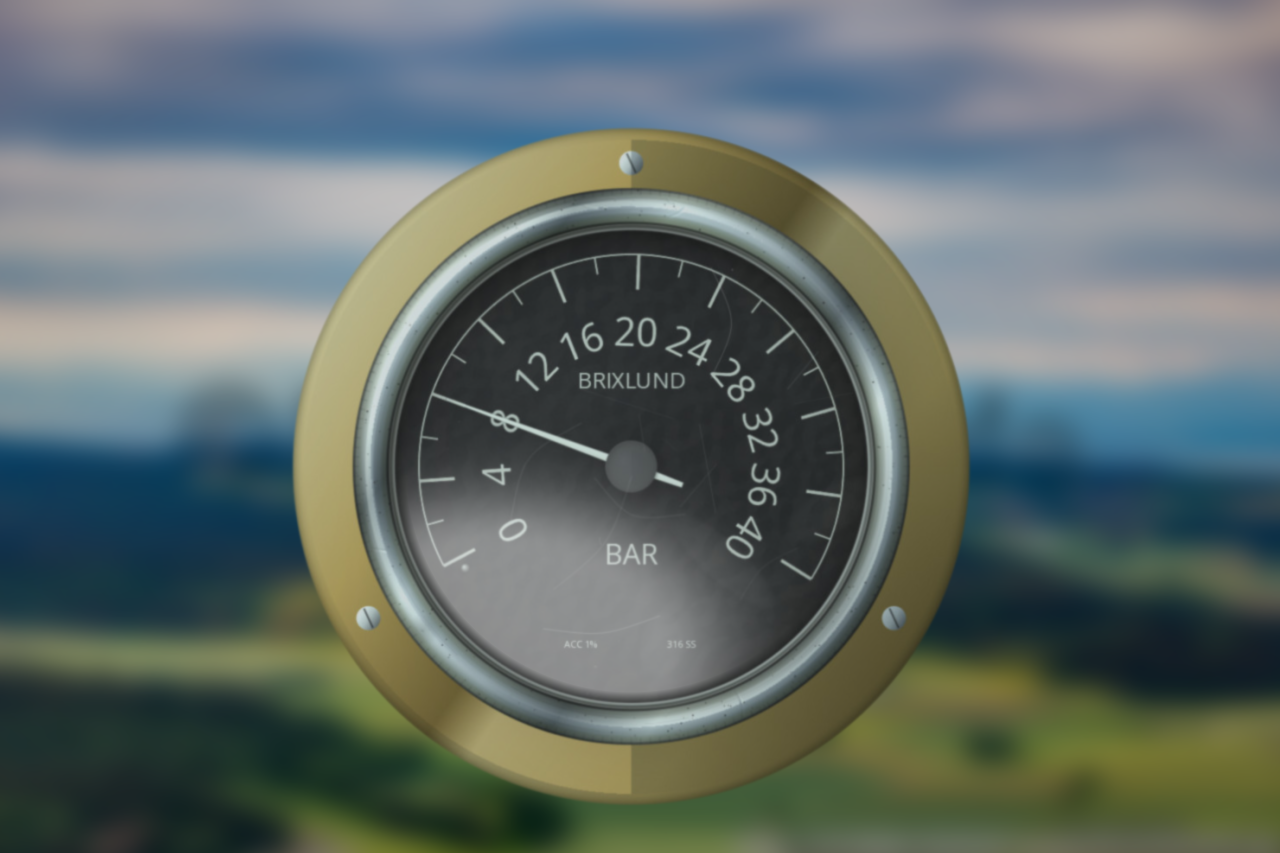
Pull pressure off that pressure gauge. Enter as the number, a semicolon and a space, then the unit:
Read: 8; bar
